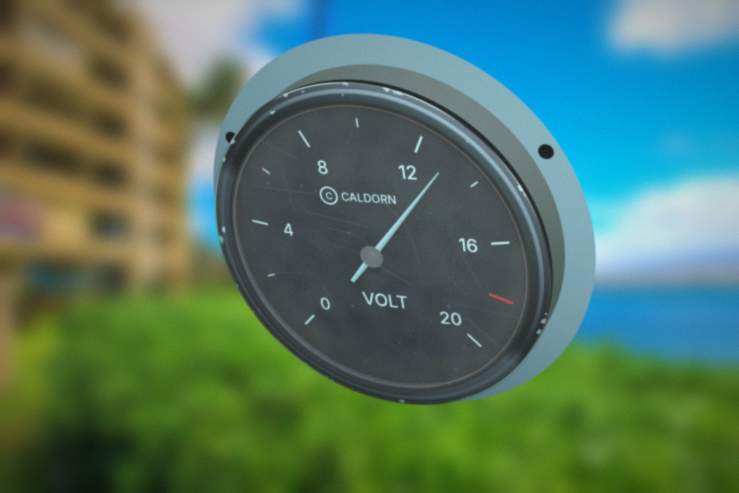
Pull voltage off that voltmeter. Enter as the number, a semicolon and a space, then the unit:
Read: 13; V
